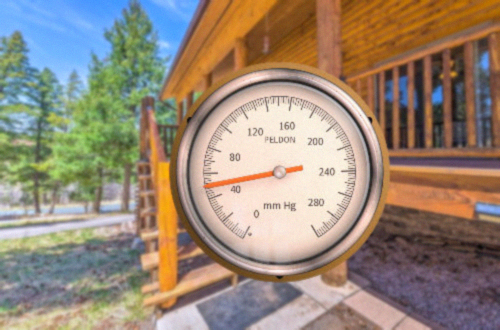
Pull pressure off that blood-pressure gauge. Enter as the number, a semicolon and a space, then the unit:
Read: 50; mmHg
